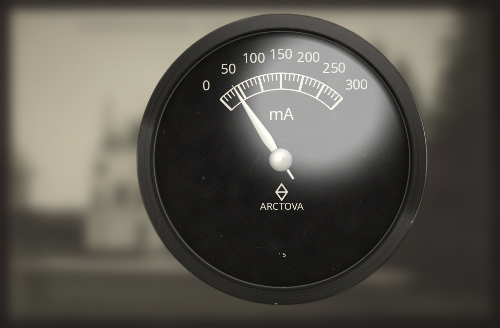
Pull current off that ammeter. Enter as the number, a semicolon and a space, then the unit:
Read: 40; mA
